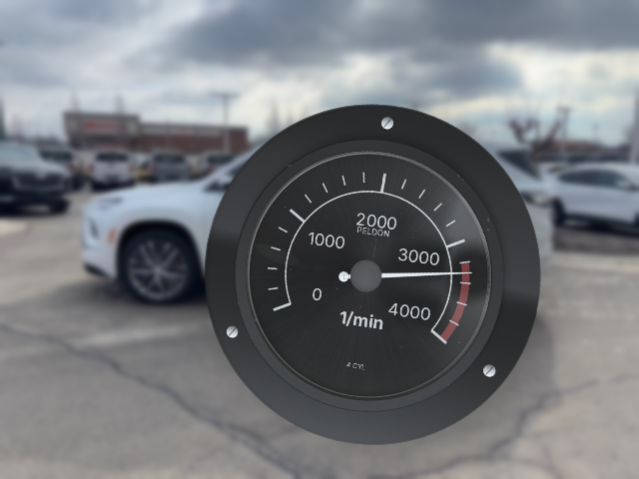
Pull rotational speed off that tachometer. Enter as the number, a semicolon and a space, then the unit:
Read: 3300; rpm
